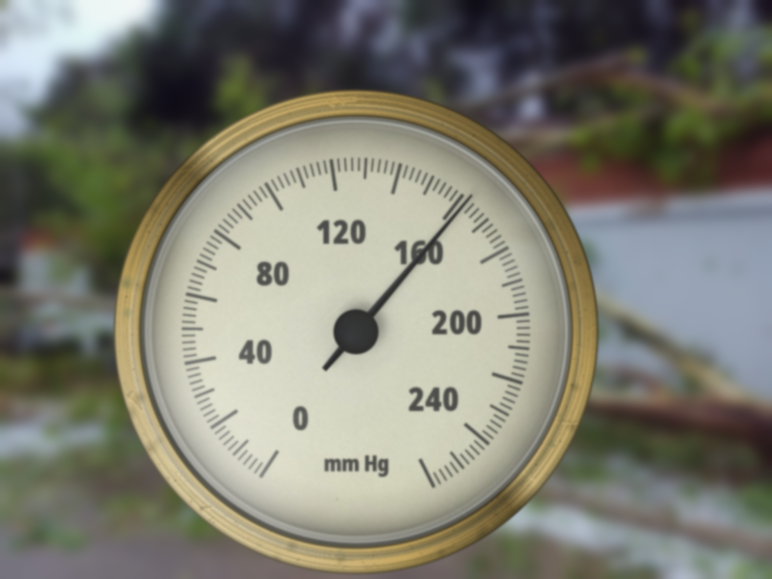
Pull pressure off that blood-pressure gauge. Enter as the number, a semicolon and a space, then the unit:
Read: 162; mmHg
